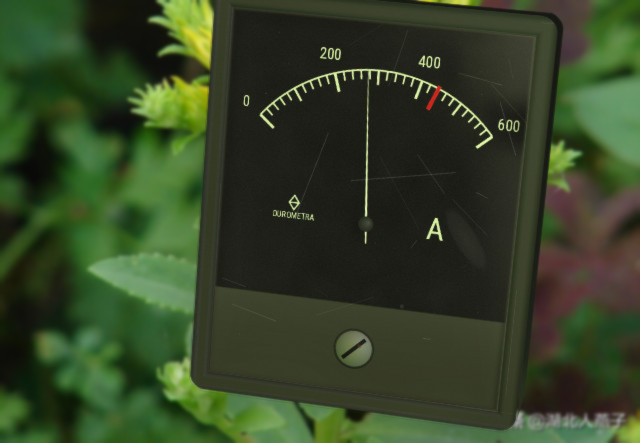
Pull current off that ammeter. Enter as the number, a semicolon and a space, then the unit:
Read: 280; A
